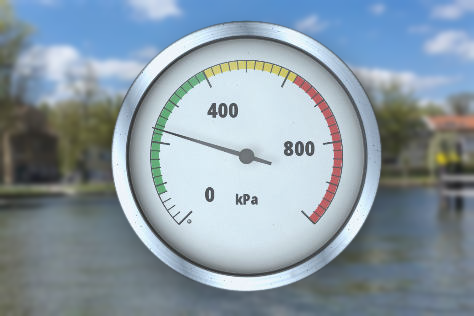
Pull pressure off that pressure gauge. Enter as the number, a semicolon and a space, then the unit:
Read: 230; kPa
